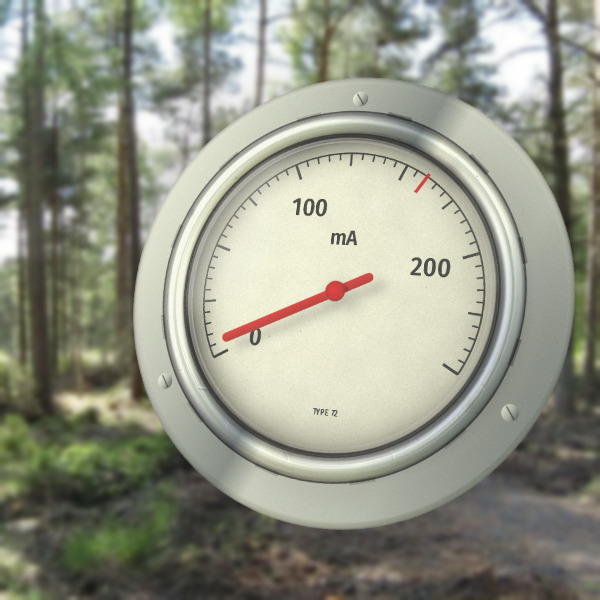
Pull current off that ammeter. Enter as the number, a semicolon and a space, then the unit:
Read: 5; mA
